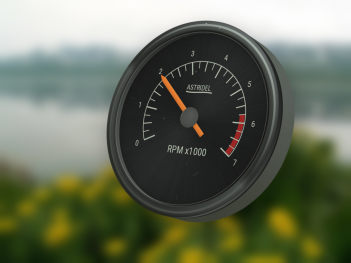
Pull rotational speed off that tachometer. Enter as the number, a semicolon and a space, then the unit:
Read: 2000; rpm
